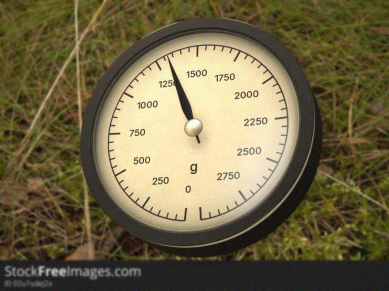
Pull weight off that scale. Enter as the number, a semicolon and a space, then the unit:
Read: 1325; g
